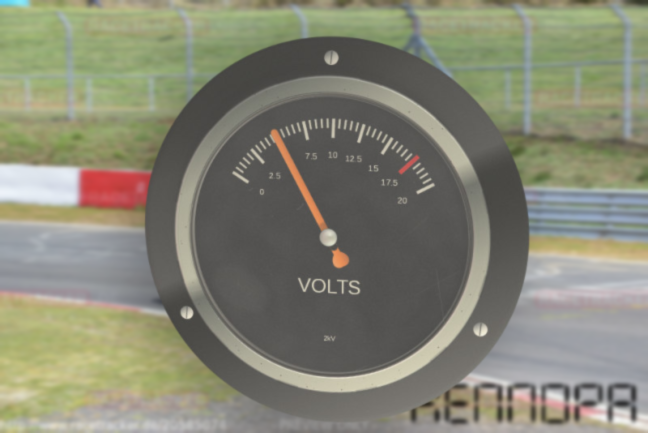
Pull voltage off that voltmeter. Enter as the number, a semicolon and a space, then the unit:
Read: 5; V
